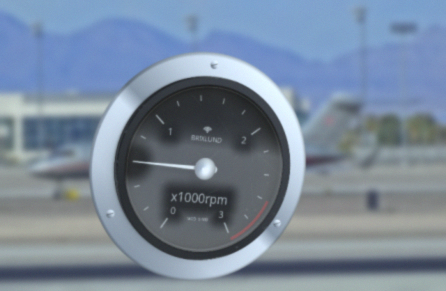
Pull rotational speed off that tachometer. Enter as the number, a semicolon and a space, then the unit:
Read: 600; rpm
